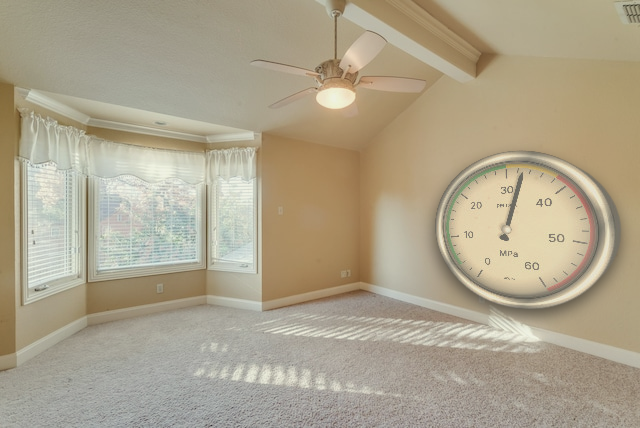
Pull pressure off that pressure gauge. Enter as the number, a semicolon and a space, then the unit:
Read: 33; MPa
